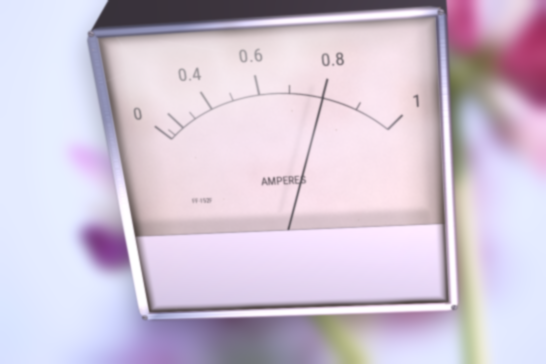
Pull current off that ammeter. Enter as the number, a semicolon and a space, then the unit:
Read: 0.8; A
